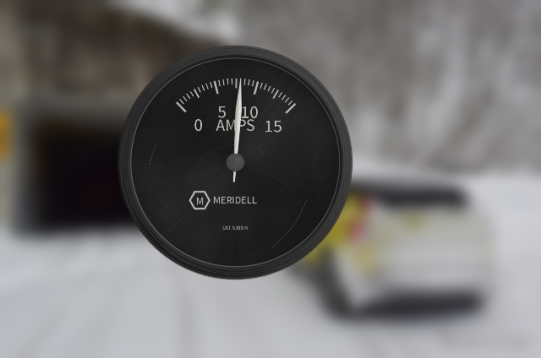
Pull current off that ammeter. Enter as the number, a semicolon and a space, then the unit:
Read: 8; A
